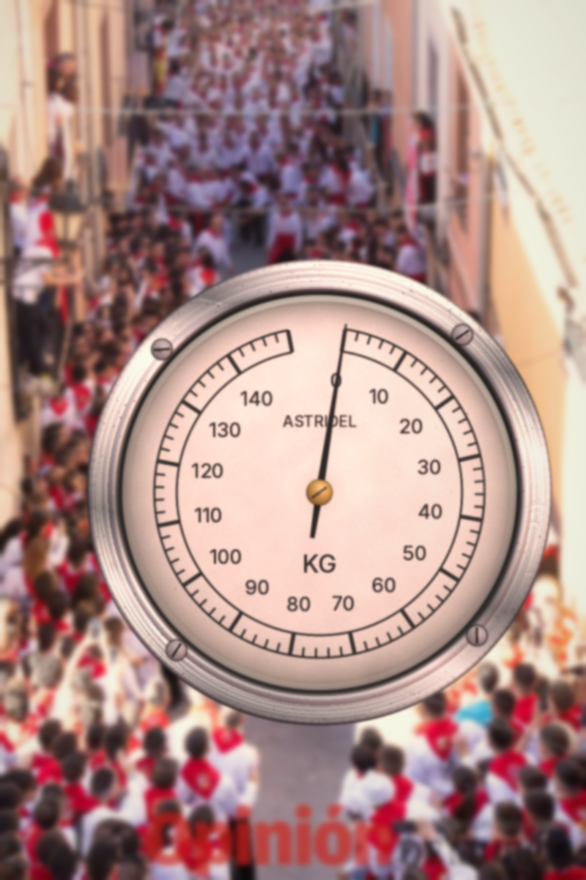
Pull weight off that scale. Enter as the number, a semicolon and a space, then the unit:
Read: 0; kg
